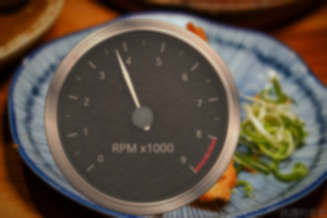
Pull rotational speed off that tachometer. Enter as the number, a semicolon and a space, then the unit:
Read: 3750; rpm
